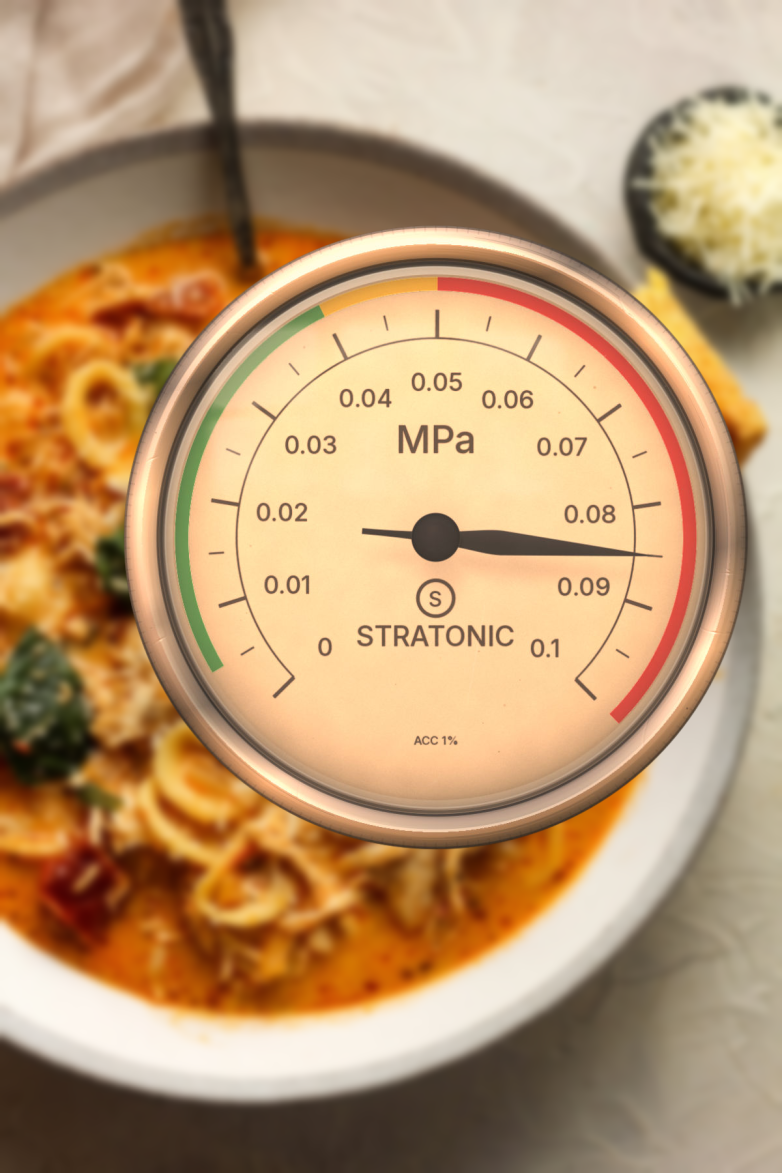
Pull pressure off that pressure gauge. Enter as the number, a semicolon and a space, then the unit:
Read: 0.085; MPa
